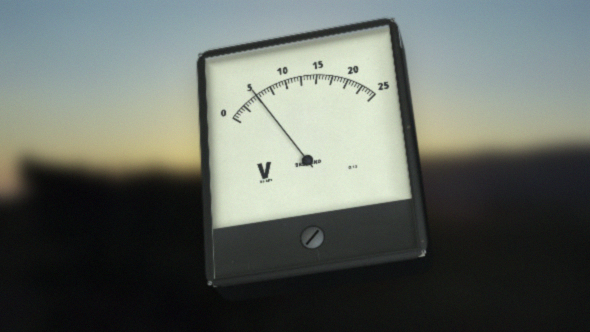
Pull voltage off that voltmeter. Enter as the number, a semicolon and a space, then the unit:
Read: 5; V
